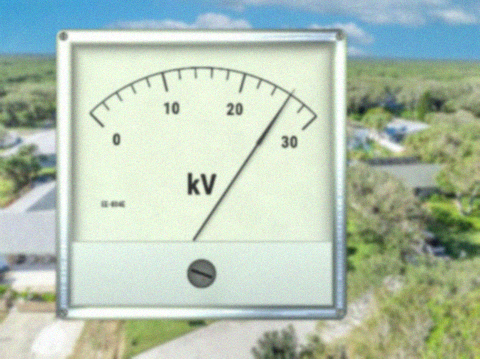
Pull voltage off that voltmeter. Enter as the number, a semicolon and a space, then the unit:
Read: 26; kV
